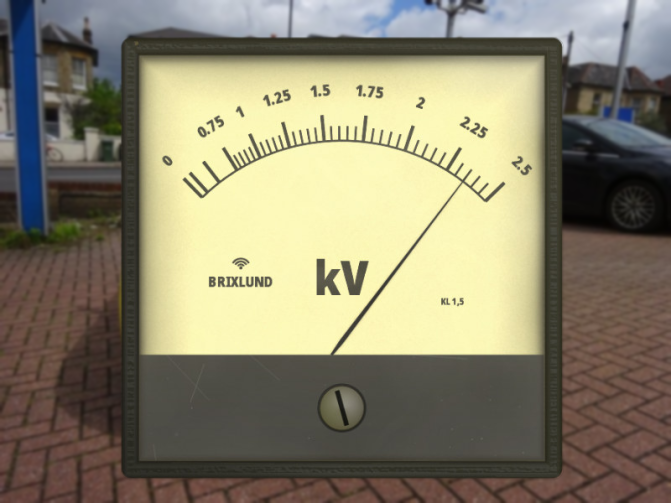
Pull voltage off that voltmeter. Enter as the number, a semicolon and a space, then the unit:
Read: 2.35; kV
